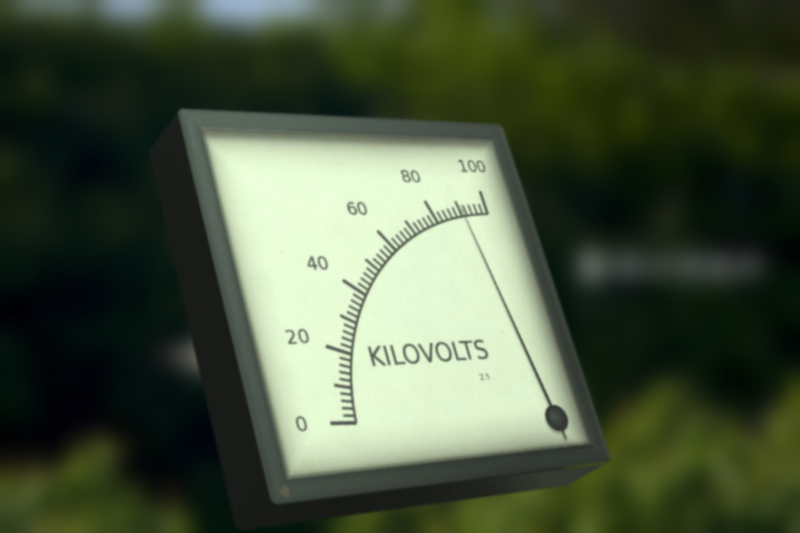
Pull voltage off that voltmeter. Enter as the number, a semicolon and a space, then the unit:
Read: 90; kV
